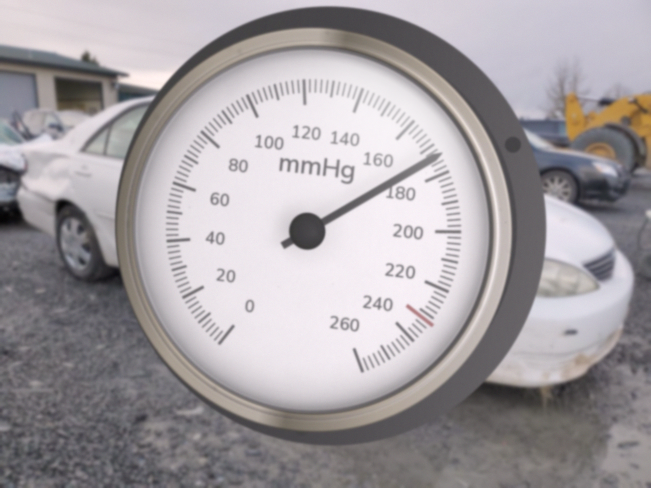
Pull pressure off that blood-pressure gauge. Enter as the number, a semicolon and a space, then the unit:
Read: 174; mmHg
